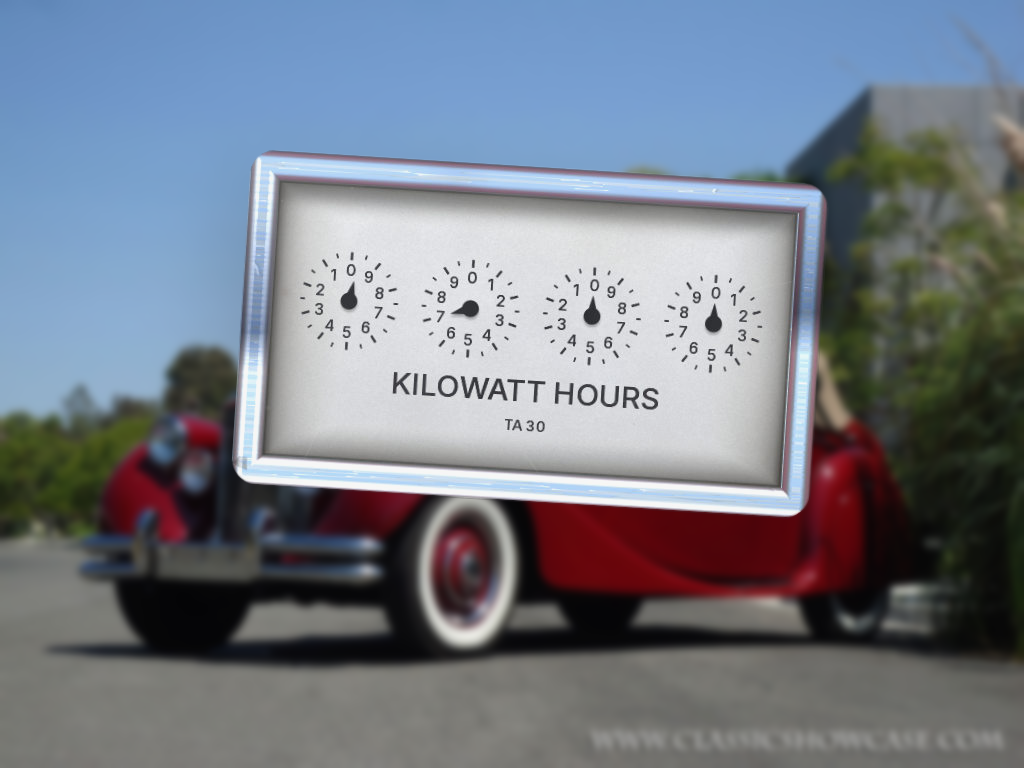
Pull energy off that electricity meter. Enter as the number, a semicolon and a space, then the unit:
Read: 9700; kWh
